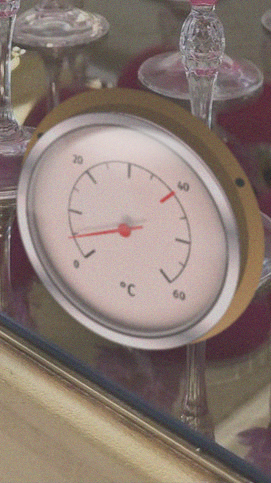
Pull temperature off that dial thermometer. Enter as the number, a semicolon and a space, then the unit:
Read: 5; °C
